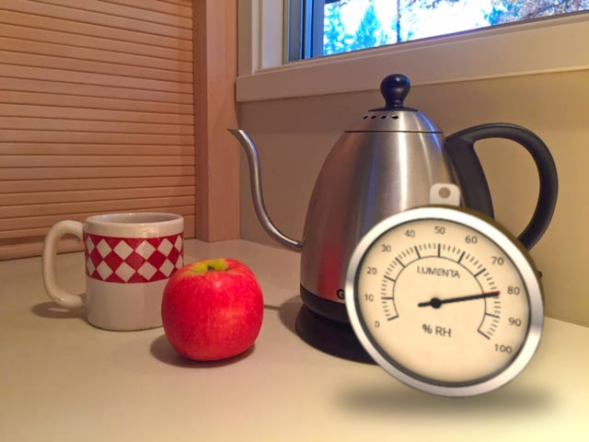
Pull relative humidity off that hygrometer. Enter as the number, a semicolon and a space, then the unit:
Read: 80; %
